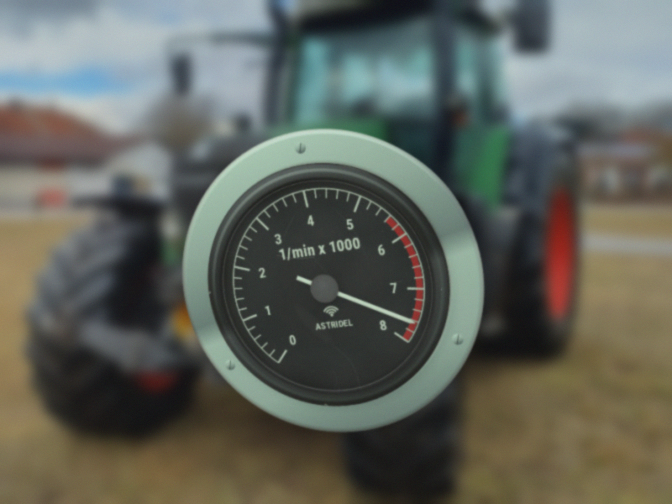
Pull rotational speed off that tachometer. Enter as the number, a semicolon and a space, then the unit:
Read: 7600; rpm
